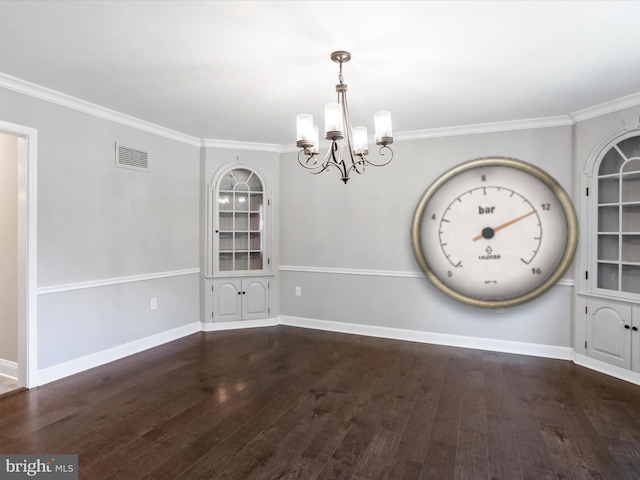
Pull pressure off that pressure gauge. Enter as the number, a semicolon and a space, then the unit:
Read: 12; bar
